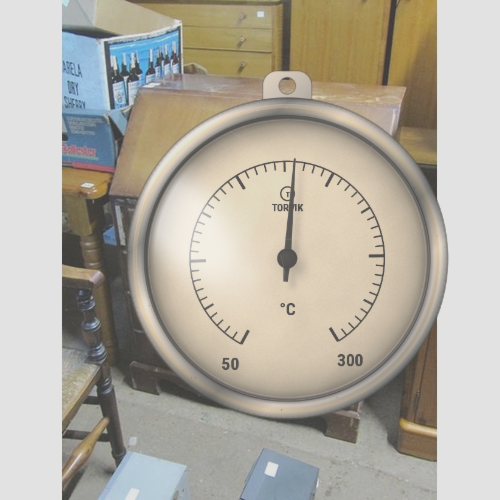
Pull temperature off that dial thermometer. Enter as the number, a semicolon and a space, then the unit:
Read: 180; °C
